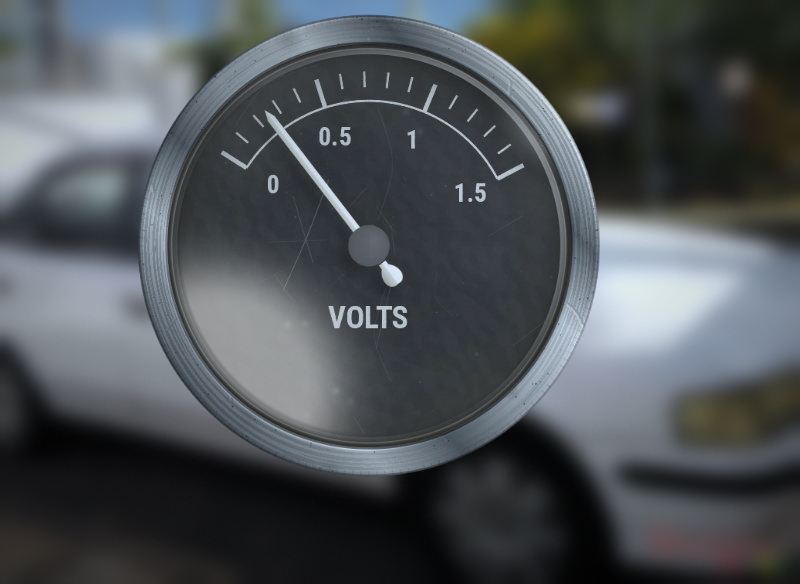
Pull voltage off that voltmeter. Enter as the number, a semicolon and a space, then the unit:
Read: 0.25; V
